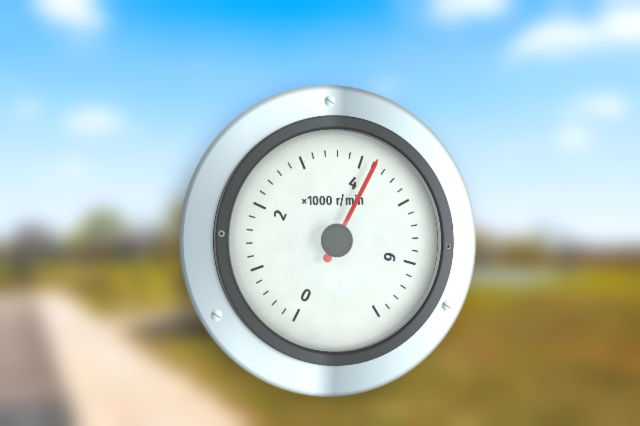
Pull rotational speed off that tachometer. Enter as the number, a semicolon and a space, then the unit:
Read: 4200; rpm
